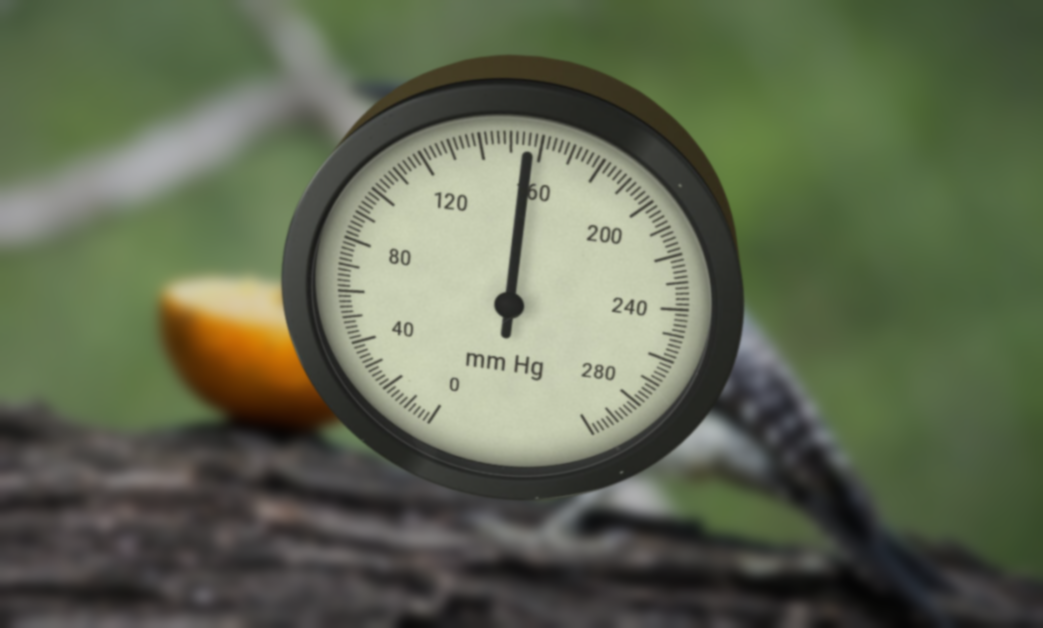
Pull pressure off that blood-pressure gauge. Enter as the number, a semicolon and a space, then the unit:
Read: 156; mmHg
